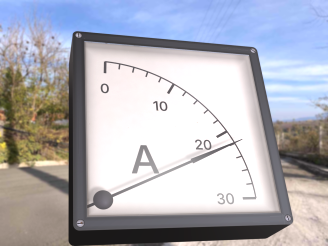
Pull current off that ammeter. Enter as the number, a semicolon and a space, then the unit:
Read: 22; A
